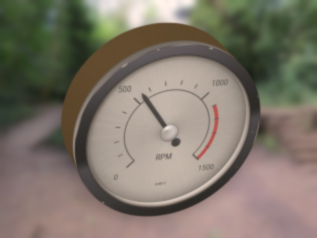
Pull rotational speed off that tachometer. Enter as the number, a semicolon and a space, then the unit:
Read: 550; rpm
